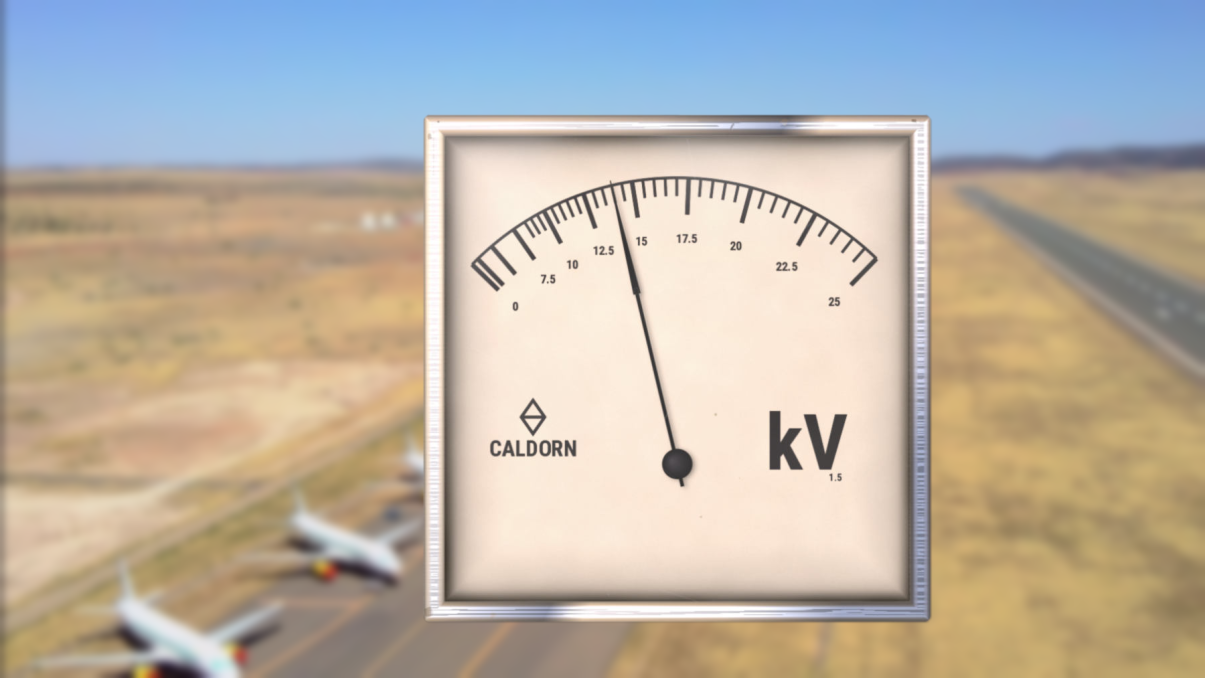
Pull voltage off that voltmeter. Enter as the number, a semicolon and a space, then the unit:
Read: 14; kV
